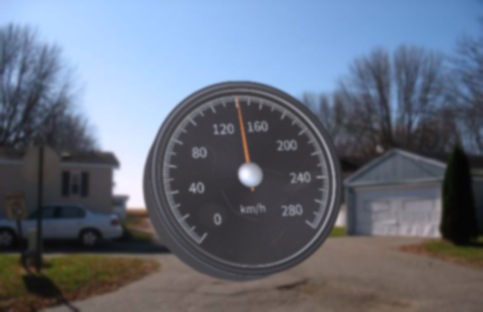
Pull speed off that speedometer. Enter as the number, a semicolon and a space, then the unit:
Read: 140; km/h
